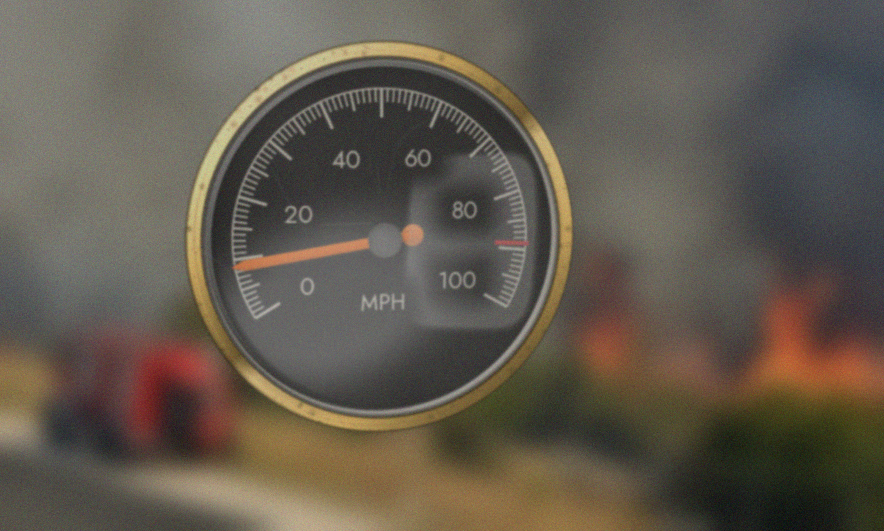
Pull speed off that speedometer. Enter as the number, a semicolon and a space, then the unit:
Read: 9; mph
